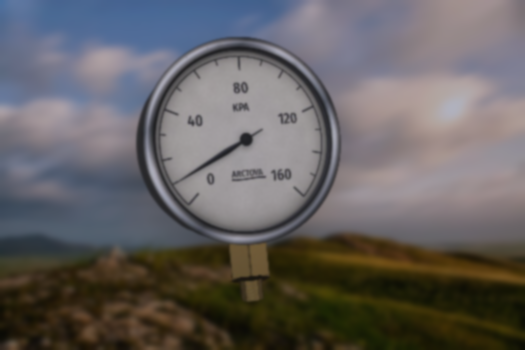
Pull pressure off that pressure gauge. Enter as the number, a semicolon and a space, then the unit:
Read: 10; kPa
